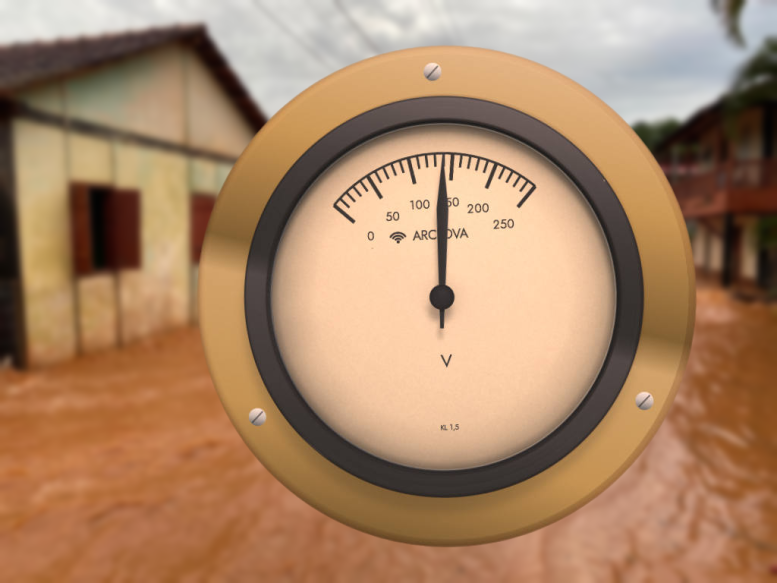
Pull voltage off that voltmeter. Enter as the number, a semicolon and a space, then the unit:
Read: 140; V
